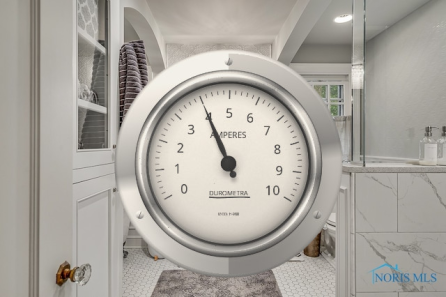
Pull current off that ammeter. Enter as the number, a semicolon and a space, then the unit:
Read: 4; A
